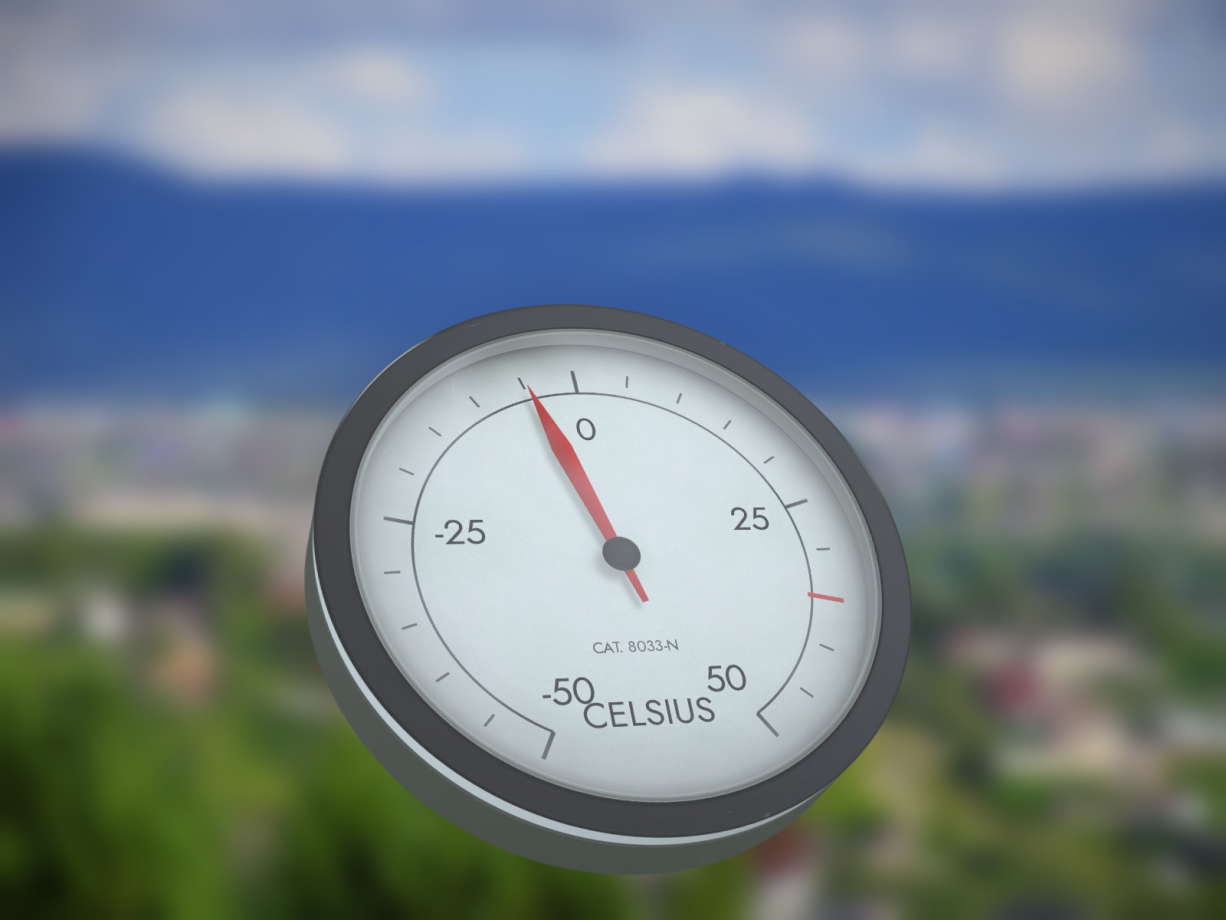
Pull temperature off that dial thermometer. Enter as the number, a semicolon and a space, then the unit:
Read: -5; °C
